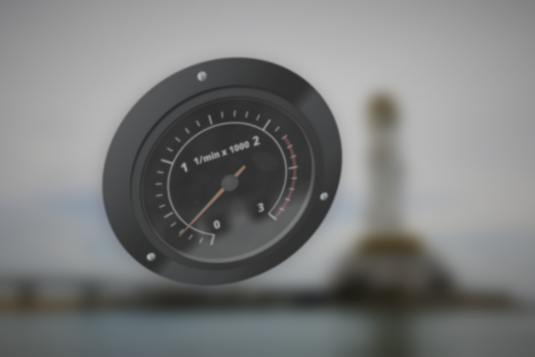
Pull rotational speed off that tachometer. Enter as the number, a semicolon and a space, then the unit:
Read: 300; rpm
